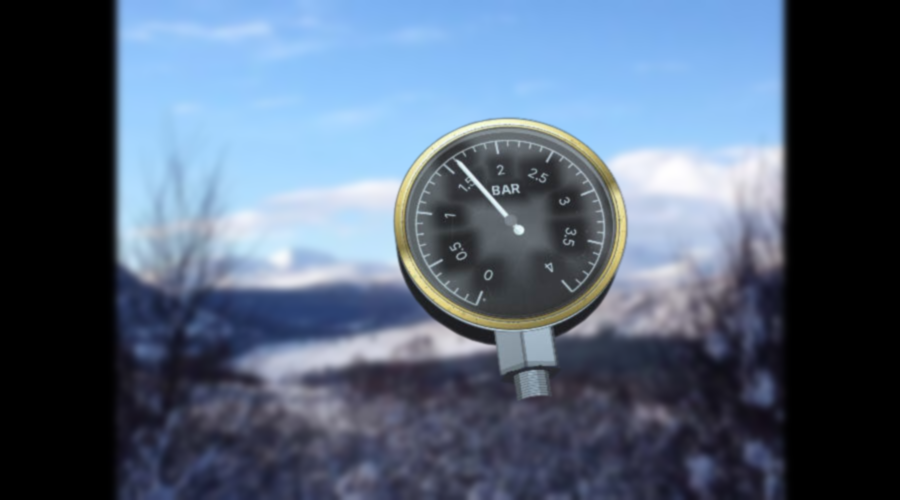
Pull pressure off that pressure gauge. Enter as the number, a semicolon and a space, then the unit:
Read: 1.6; bar
